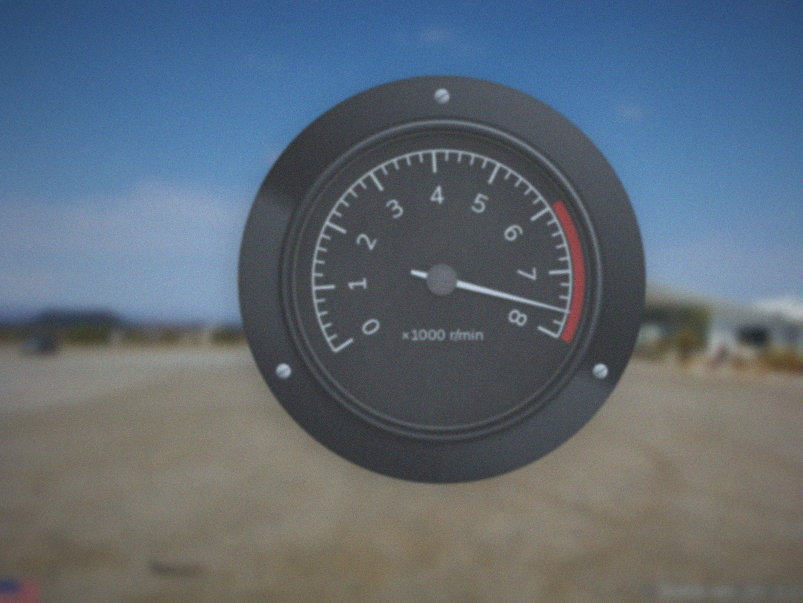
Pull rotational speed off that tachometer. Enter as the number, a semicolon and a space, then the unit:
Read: 7600; rpm
